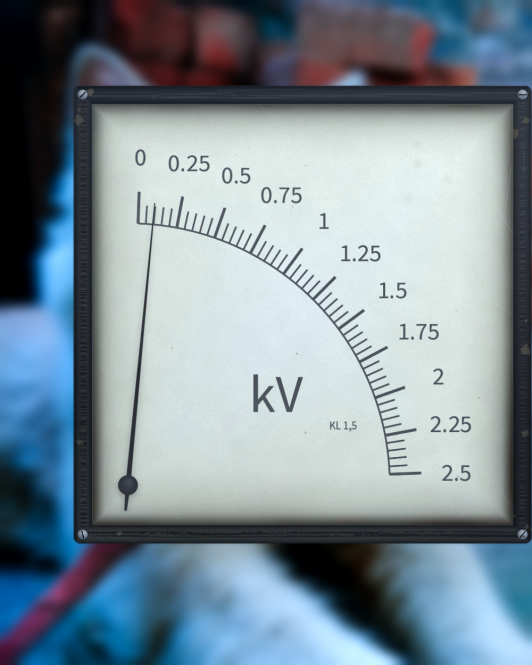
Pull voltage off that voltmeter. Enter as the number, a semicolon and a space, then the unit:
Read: 0.1; kV
